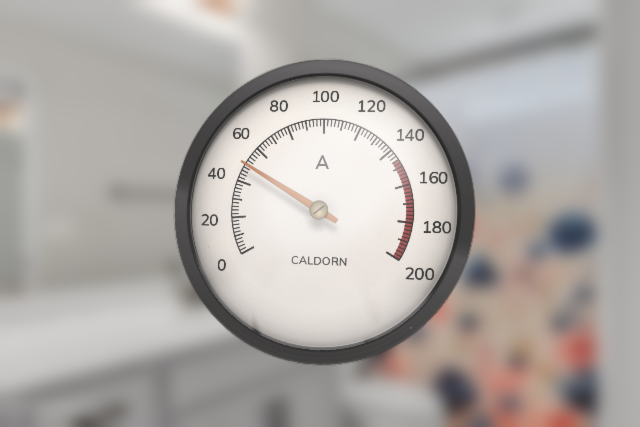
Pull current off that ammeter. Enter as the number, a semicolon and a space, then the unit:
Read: 50; A
